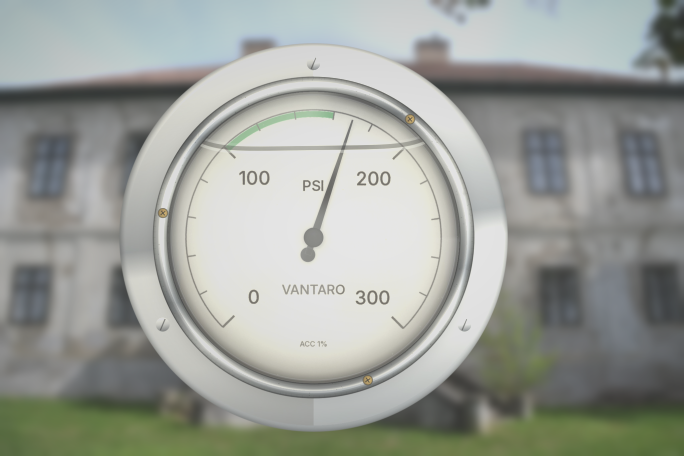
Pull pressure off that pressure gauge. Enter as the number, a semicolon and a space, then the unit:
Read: 170; psi
